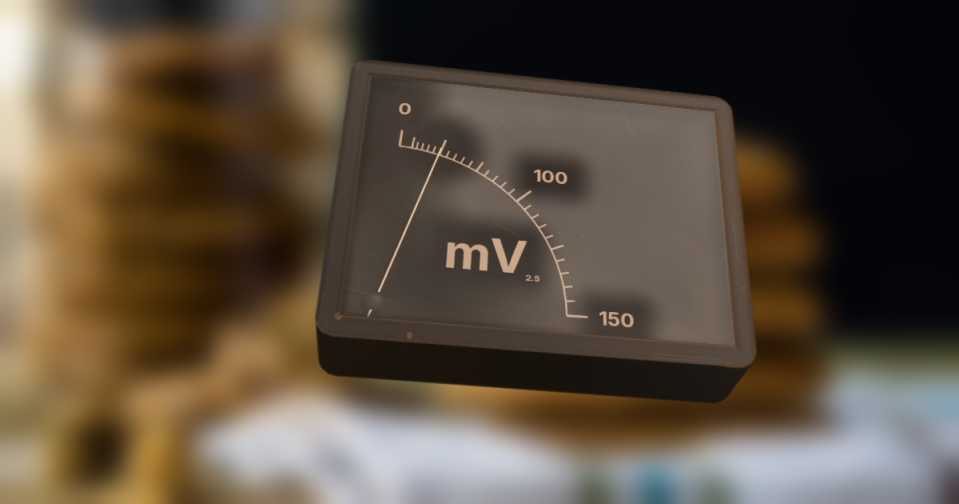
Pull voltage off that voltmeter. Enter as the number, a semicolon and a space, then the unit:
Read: 50; mV
